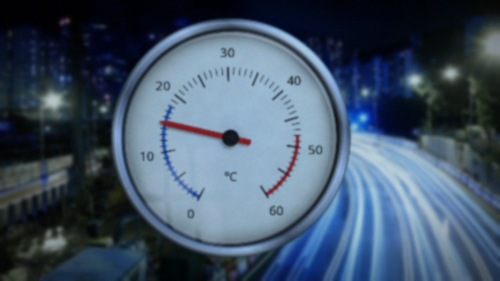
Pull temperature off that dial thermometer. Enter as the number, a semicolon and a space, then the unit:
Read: 15; °C
